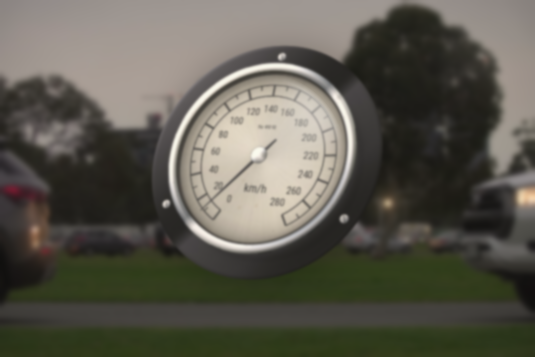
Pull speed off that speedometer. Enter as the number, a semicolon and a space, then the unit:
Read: 10; km/h
